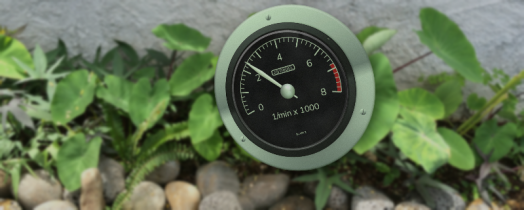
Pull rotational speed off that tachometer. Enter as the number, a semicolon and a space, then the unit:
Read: 2400; rpm
